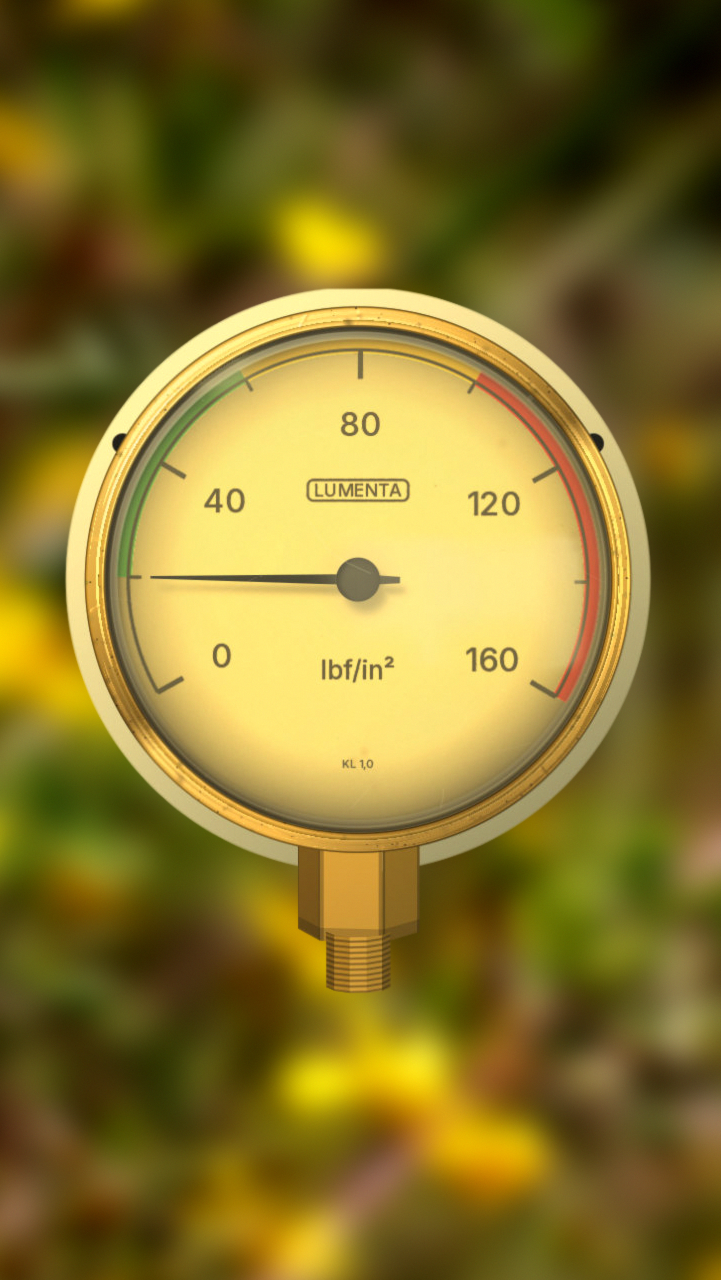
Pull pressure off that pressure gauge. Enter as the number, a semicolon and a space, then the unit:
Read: 20; psi
